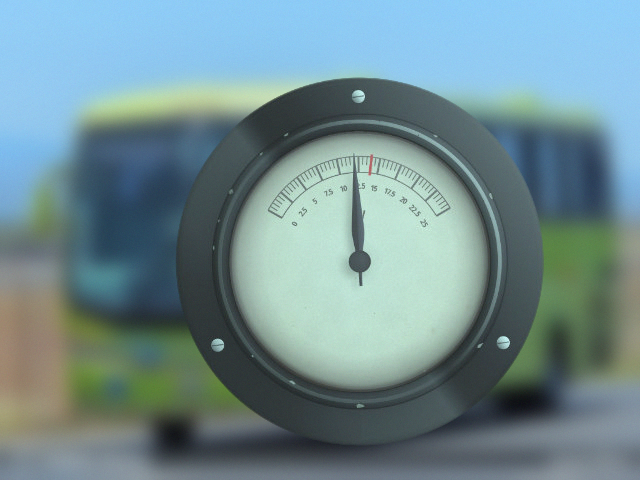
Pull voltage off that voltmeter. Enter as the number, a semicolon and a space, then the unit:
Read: 12; kV
